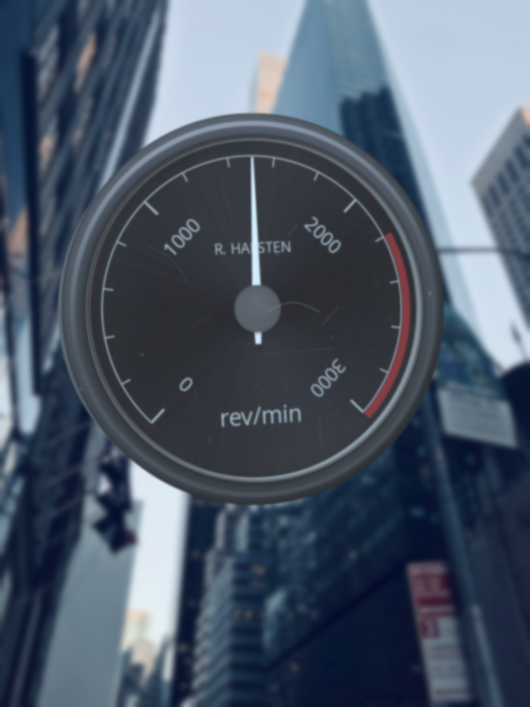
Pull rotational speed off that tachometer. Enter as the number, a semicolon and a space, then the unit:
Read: 1500; rpm
